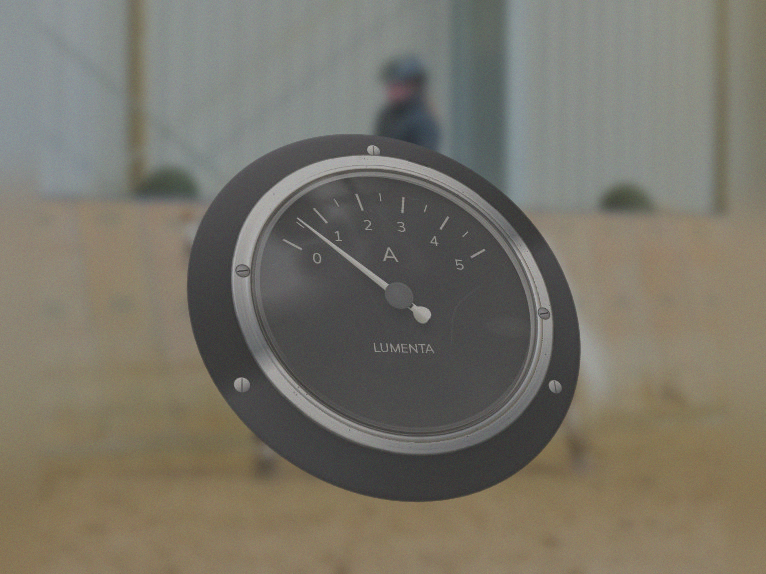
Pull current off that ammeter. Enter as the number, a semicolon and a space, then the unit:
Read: 0.5; A
